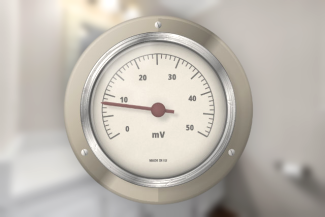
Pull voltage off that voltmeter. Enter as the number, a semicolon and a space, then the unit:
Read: 8; mV
